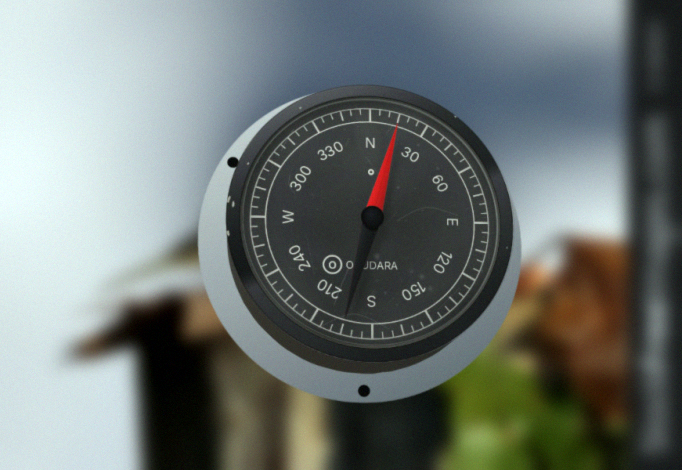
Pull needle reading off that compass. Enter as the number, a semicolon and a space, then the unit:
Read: 15; °
